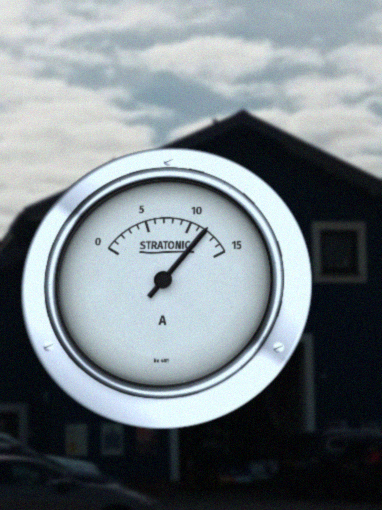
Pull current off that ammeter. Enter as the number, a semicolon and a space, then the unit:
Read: 12; A
